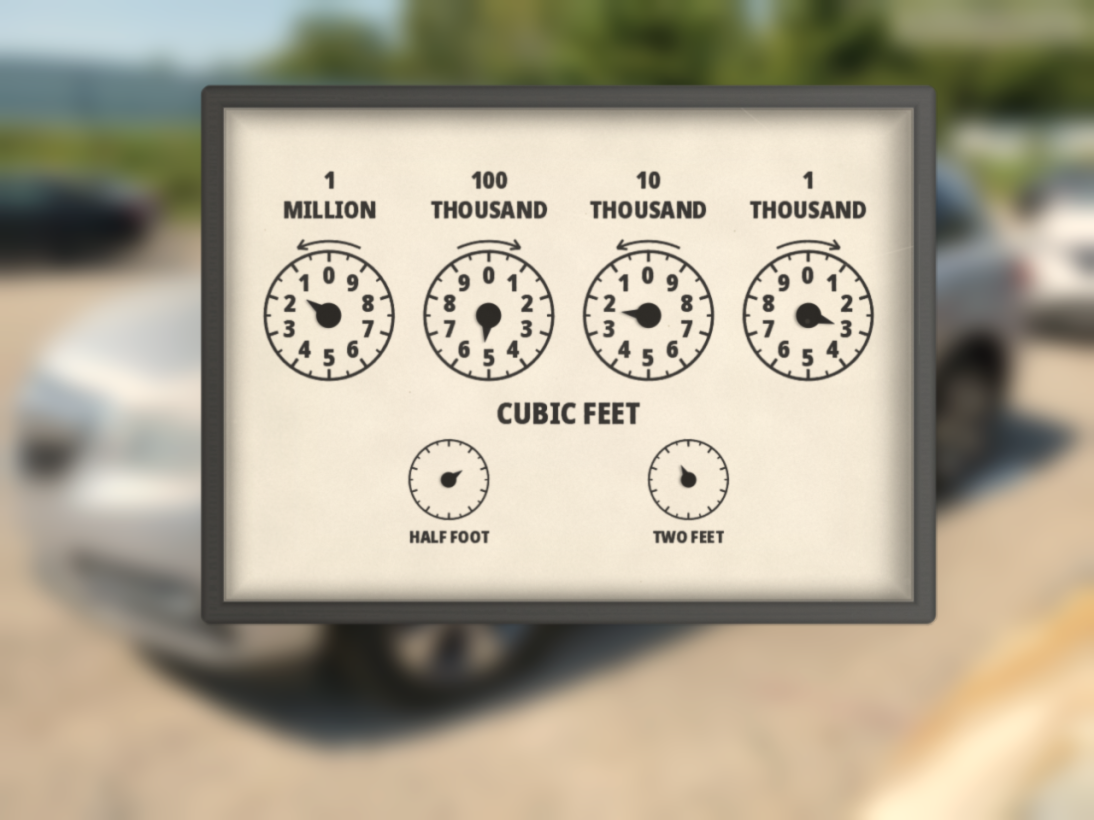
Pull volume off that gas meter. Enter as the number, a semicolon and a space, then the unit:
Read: 152300; ft³
